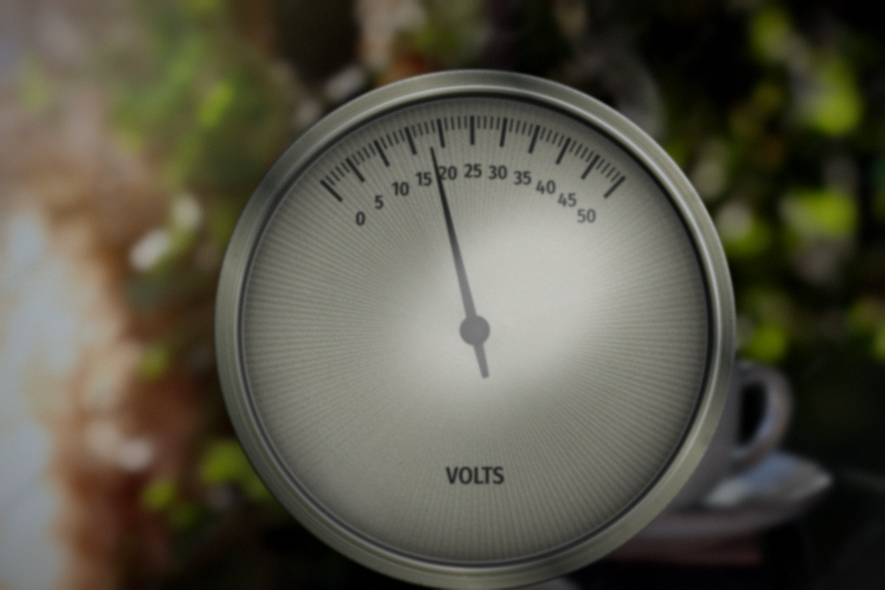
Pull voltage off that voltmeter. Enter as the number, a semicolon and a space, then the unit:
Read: 18; V
